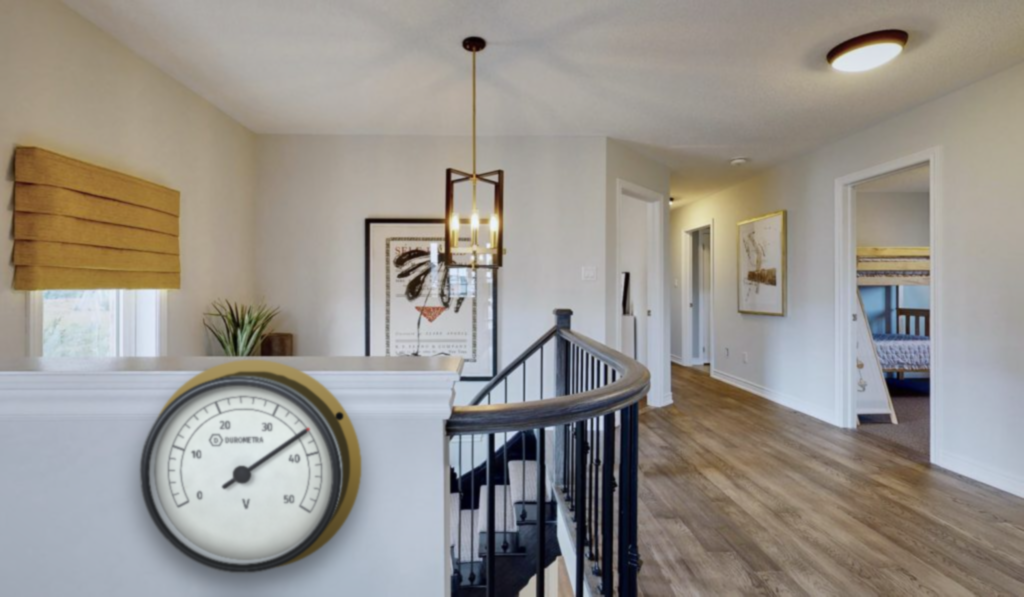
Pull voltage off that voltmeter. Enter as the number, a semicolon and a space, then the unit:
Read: 36; V
